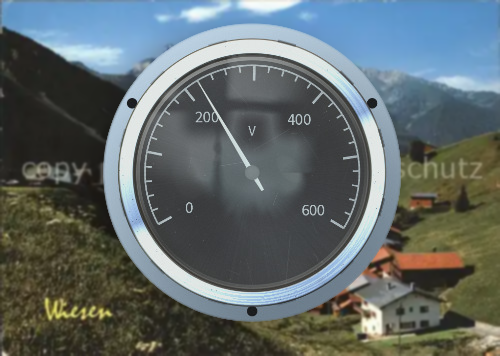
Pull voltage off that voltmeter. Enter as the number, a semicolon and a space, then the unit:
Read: 220; V
